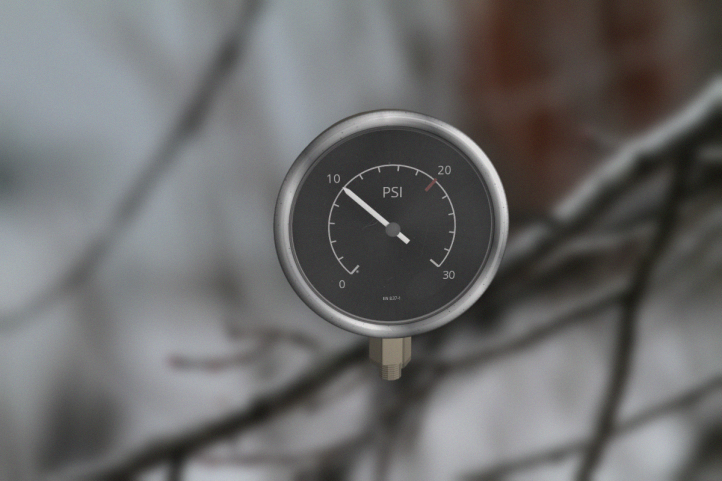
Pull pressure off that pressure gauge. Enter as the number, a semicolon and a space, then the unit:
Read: 10; psi
